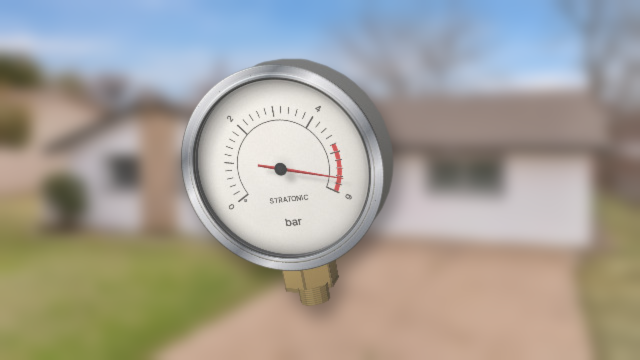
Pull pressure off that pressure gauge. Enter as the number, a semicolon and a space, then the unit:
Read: 5.6; bar
